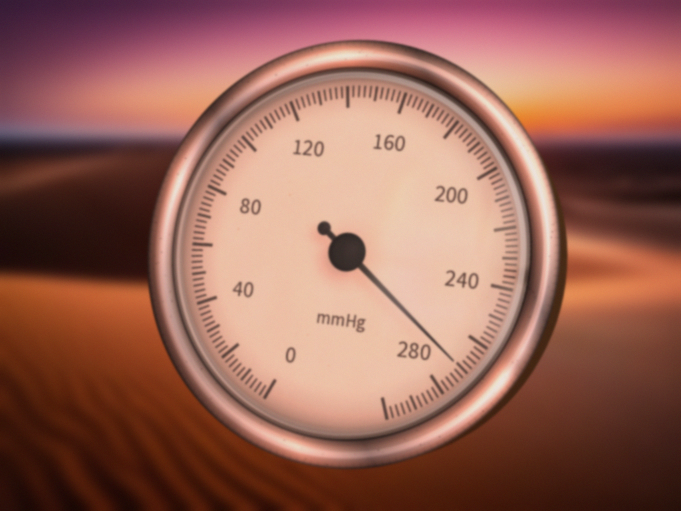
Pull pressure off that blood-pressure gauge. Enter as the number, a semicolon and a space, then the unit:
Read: 270; mmHg
